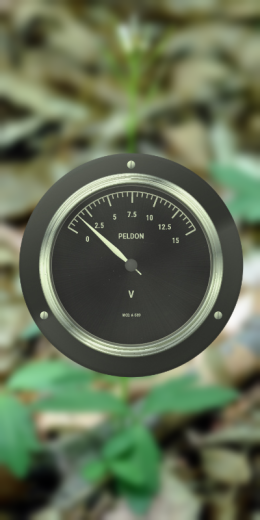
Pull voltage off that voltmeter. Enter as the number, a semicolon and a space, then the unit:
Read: 1.5; V
